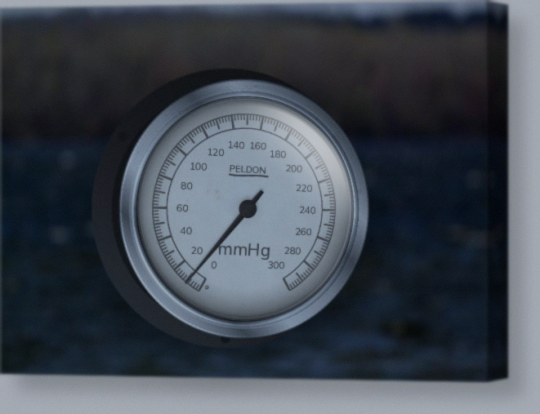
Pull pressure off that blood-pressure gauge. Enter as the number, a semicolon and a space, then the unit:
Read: 10; mmHg
